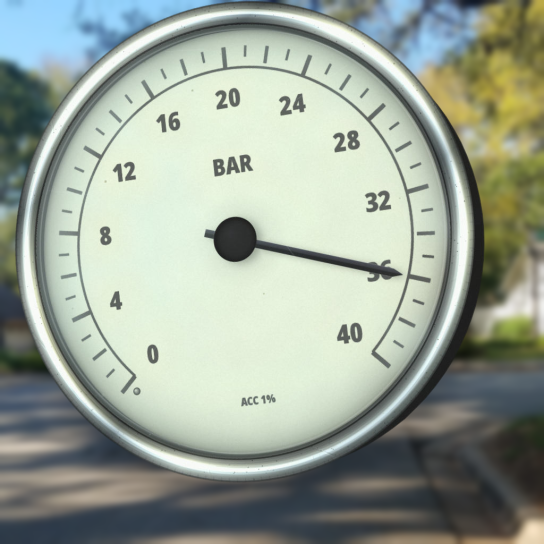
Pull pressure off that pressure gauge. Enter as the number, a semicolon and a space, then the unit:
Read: 36; bar
